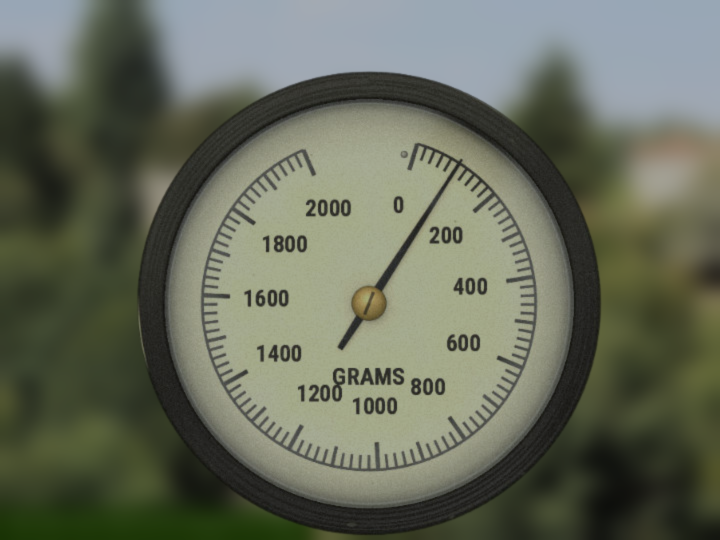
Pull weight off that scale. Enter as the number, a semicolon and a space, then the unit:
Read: 100; g
